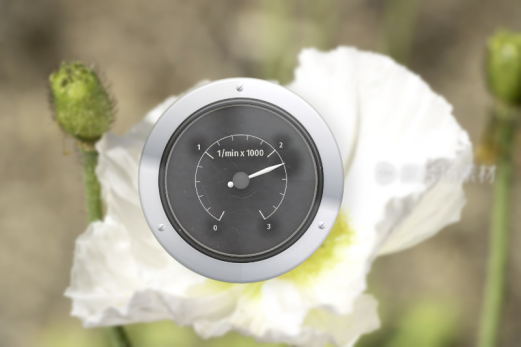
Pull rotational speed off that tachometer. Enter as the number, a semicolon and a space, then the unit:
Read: 2200; rpm
